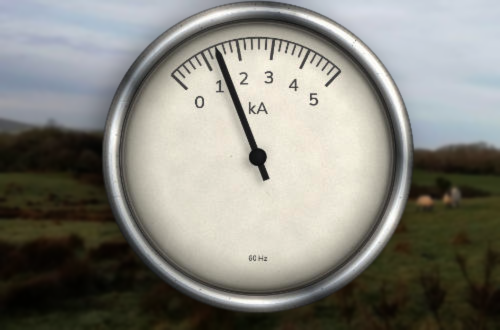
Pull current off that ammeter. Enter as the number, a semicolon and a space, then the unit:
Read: 1.4; kA
